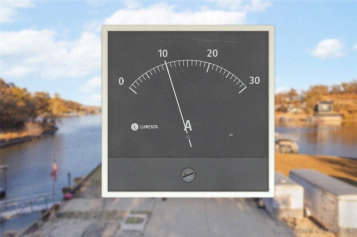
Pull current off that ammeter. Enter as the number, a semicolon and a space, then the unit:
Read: 10; A
